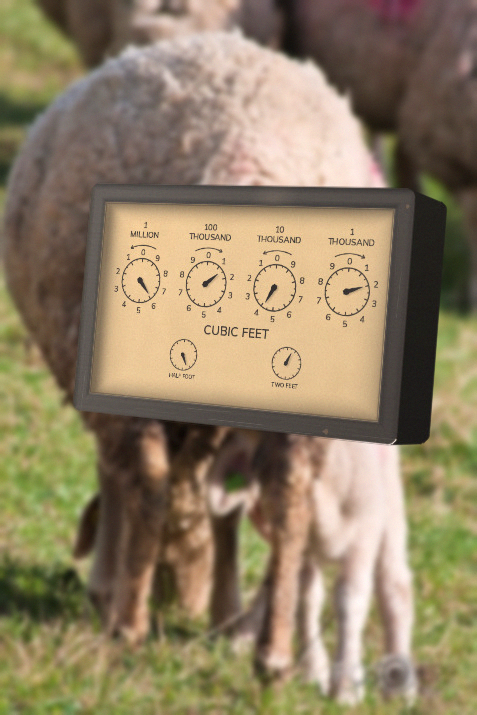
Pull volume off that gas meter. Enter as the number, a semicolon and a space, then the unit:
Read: 614200; ft³
